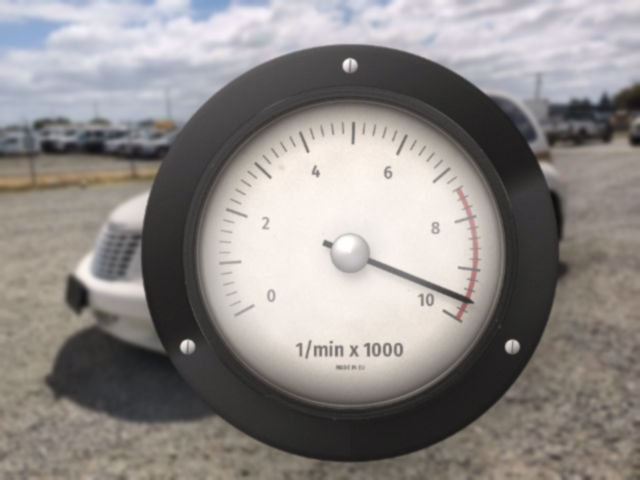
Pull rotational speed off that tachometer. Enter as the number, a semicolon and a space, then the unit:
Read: 9600; rpm
